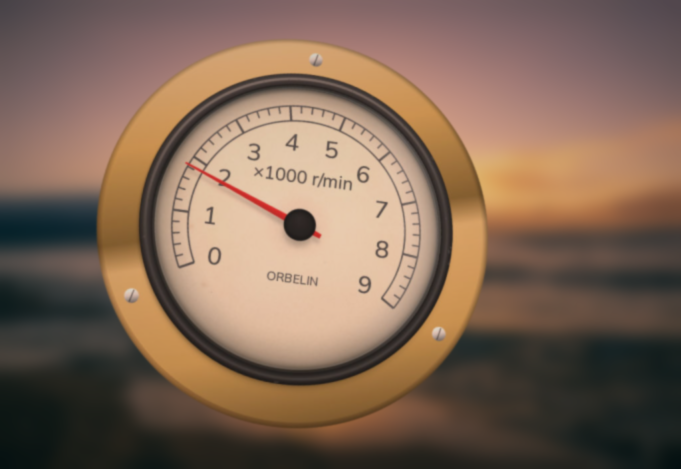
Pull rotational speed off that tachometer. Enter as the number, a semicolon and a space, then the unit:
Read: 1800; rpm
